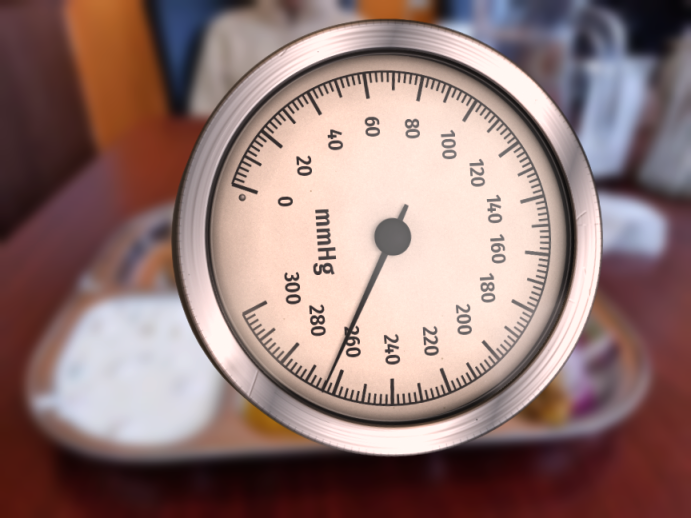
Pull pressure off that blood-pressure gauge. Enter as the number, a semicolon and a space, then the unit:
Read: 264; mmHg
